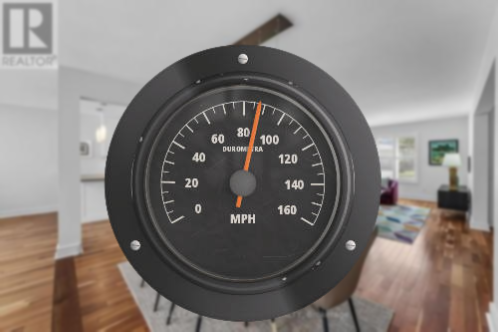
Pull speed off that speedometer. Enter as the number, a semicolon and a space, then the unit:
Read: 87.5; mph
